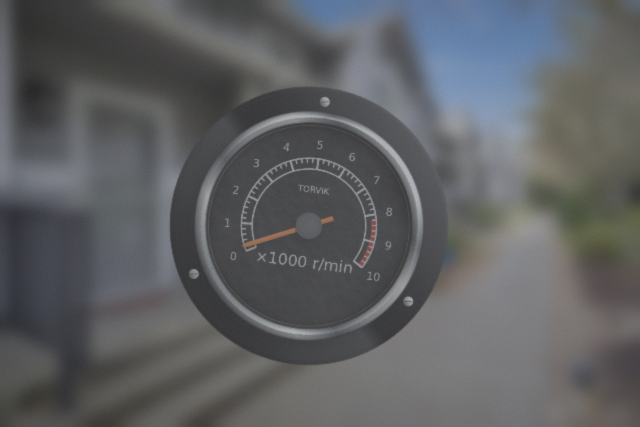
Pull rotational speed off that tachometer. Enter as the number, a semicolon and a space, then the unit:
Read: 200; rpm
